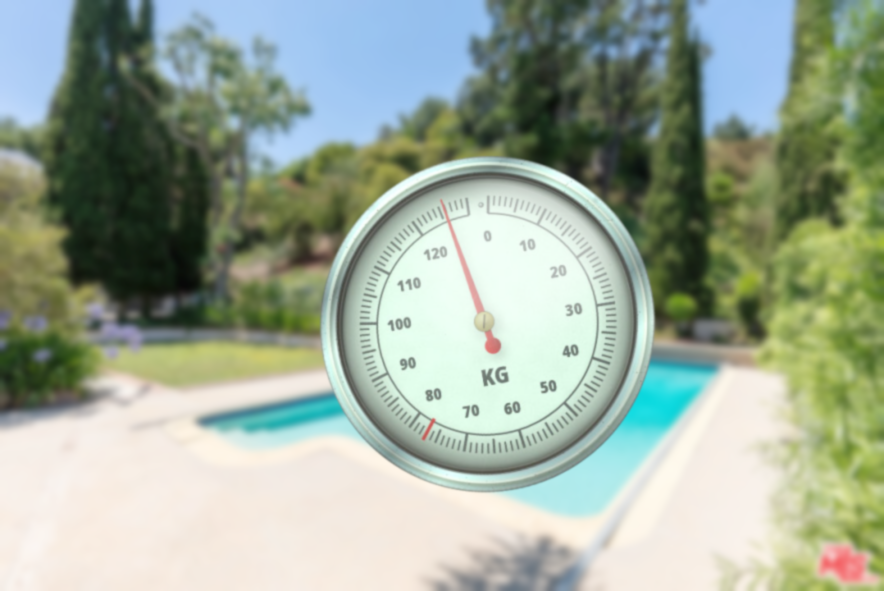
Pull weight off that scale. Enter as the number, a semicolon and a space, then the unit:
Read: 126; kg
